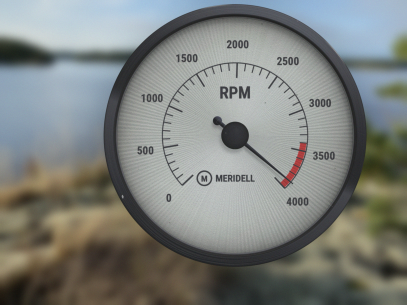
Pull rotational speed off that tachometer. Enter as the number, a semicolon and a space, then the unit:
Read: 3900; rpm
